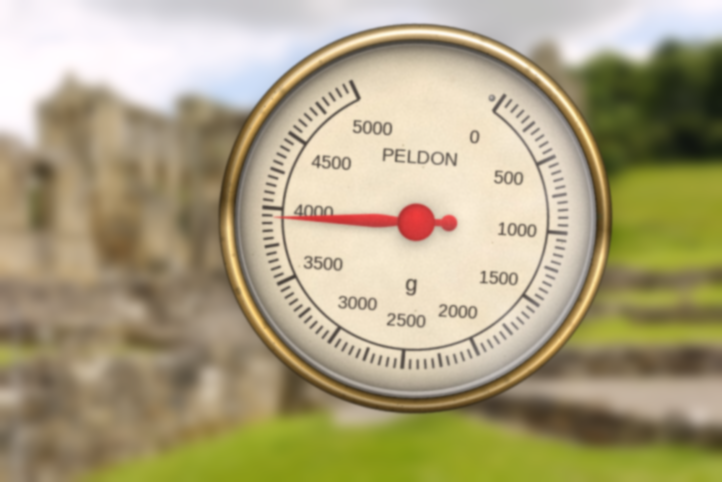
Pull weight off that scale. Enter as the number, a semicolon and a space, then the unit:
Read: 3950; g
